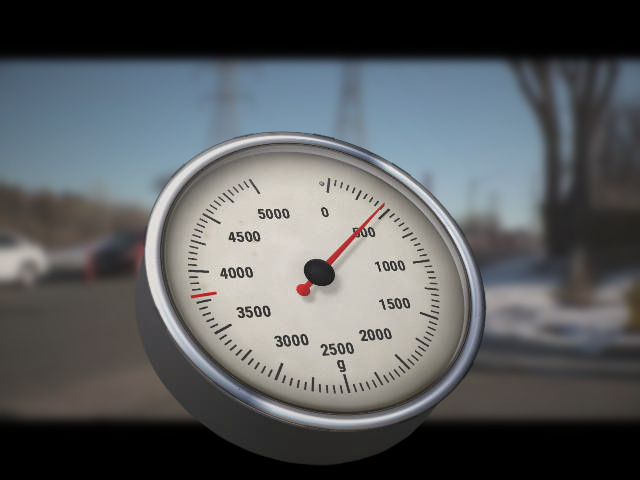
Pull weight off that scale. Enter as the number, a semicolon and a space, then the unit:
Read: 450; g
